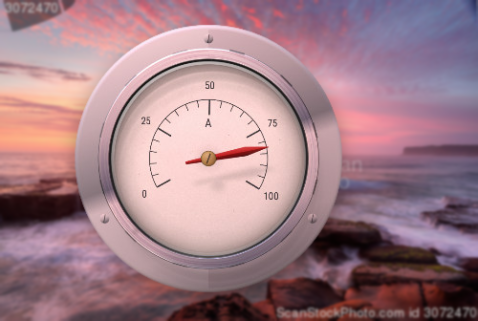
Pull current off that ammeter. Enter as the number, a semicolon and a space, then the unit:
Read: 82.5; A
